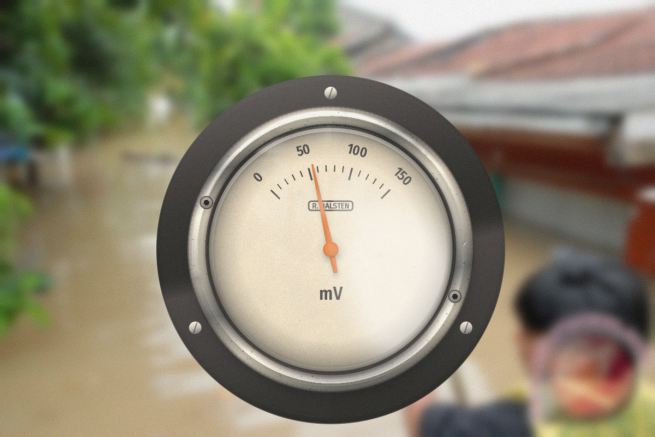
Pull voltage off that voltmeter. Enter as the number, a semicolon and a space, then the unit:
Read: 55; mV
